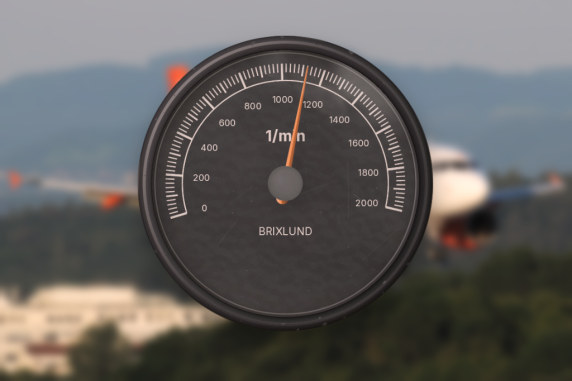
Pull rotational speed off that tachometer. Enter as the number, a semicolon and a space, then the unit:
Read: 1120; rpm
